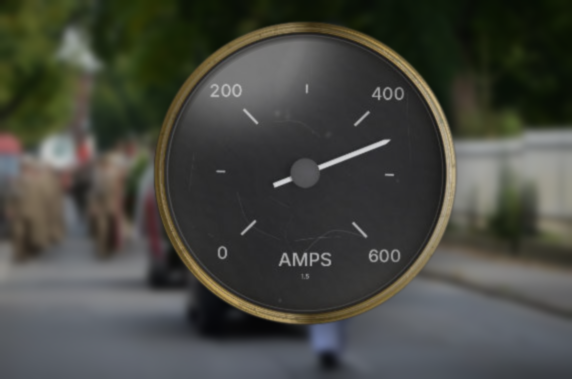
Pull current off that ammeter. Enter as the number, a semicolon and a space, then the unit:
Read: 450; A
